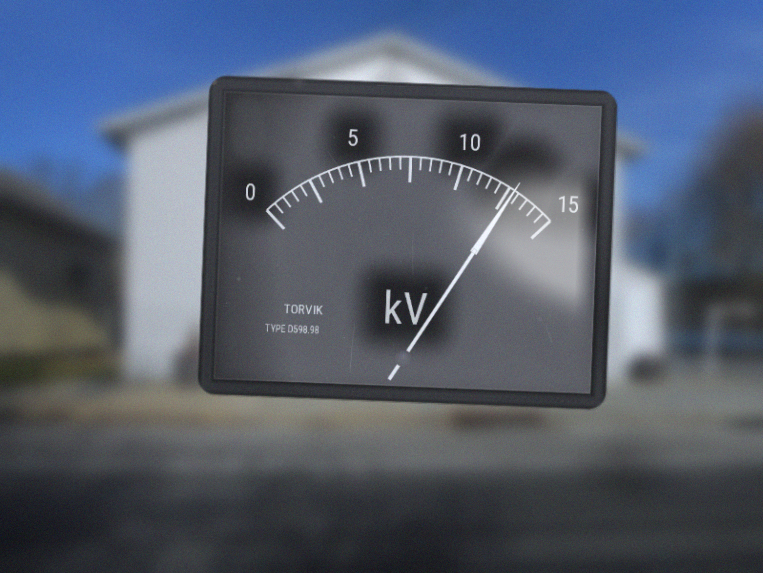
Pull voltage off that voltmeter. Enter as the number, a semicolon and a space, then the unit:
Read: 12.75; kV
